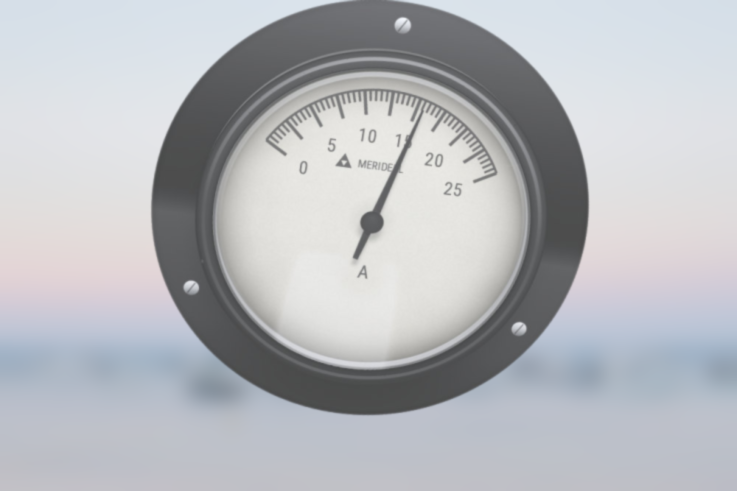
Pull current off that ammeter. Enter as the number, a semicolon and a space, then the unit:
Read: 15.5; A
